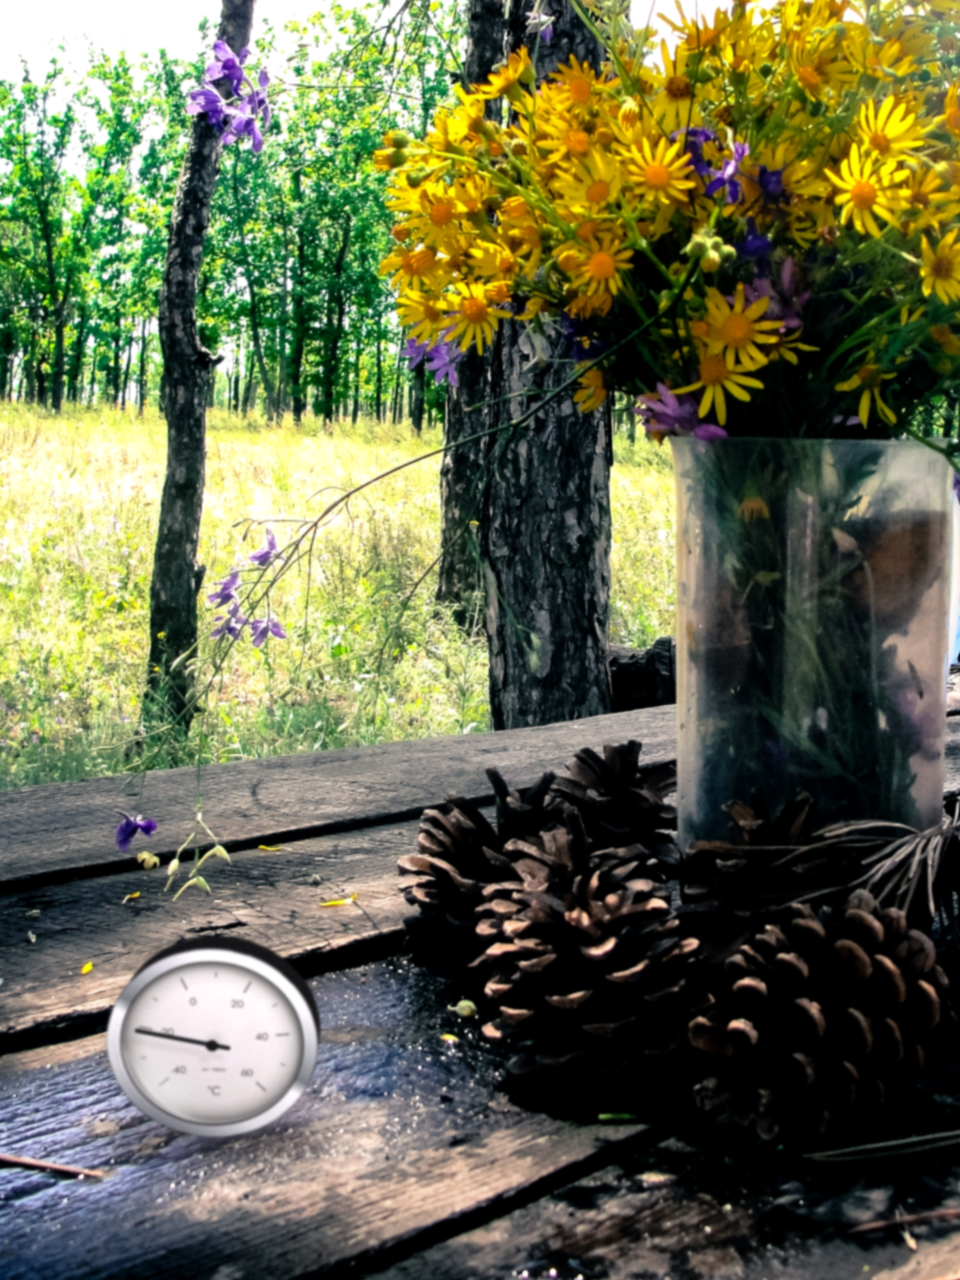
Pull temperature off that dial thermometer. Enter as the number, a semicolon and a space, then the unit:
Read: -20; °C
